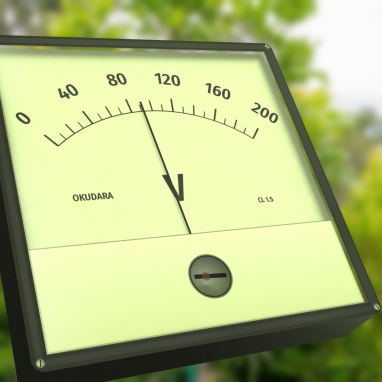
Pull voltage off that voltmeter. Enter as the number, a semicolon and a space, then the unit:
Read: 90; V
